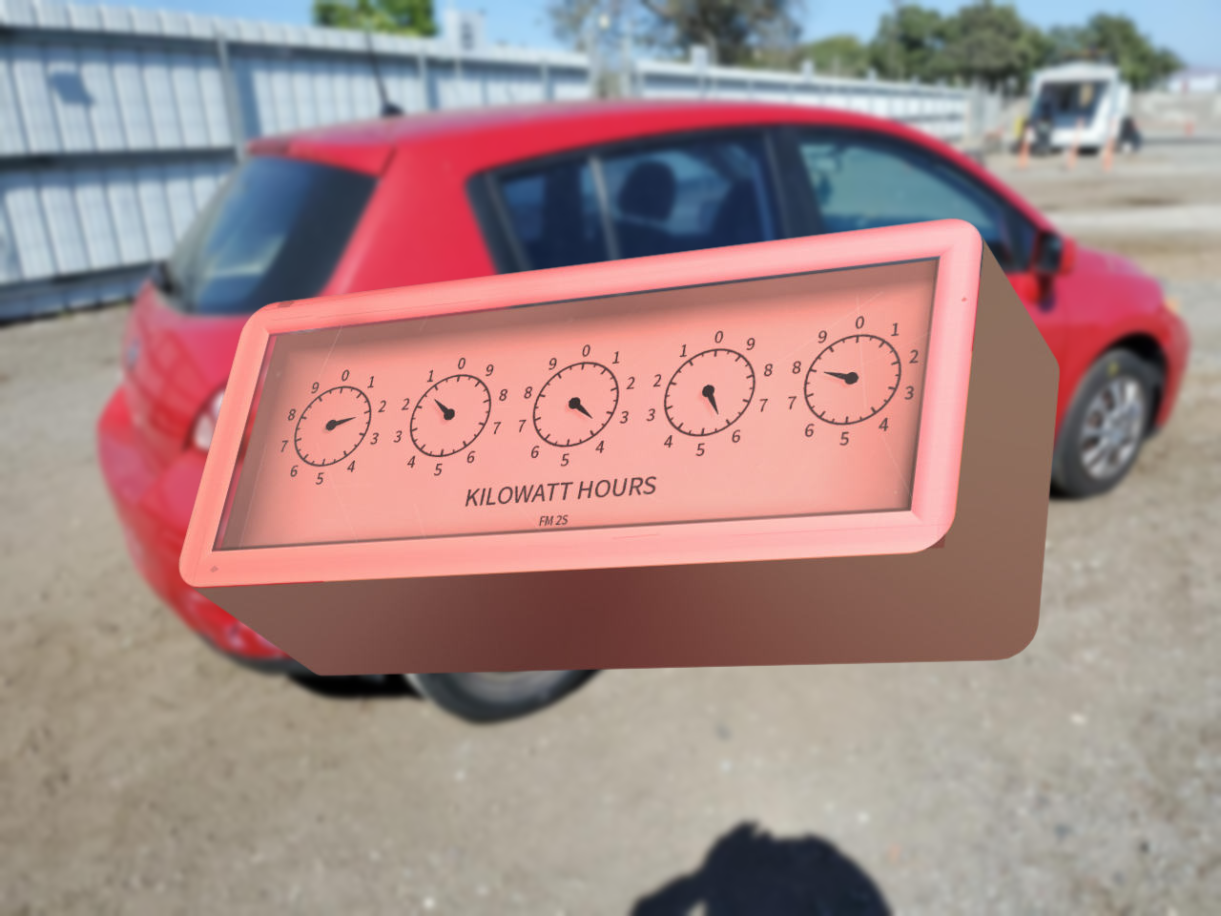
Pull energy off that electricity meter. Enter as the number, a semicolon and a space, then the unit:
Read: 21358; kWh
